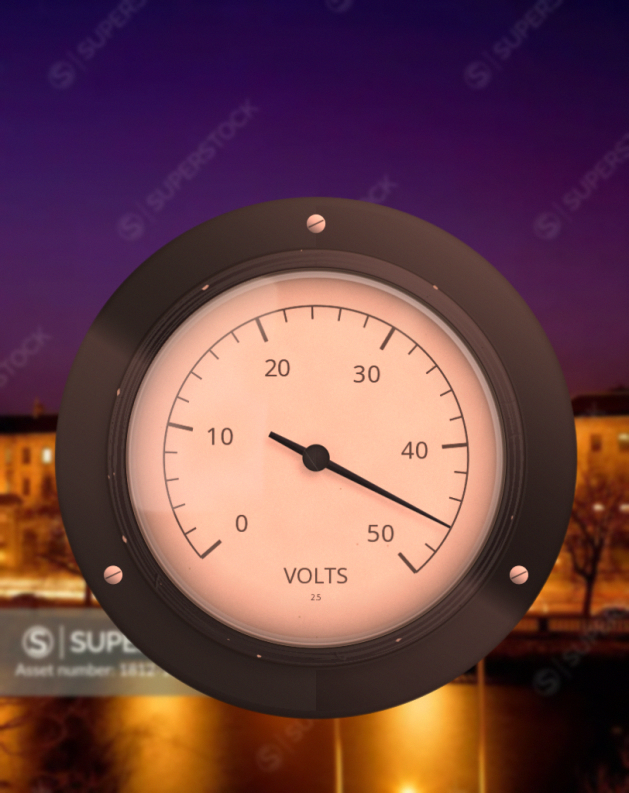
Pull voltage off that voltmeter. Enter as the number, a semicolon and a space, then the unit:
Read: 46; V
